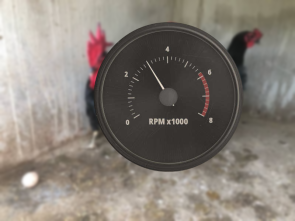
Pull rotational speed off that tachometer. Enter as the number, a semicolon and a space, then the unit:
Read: 3000; rpm
